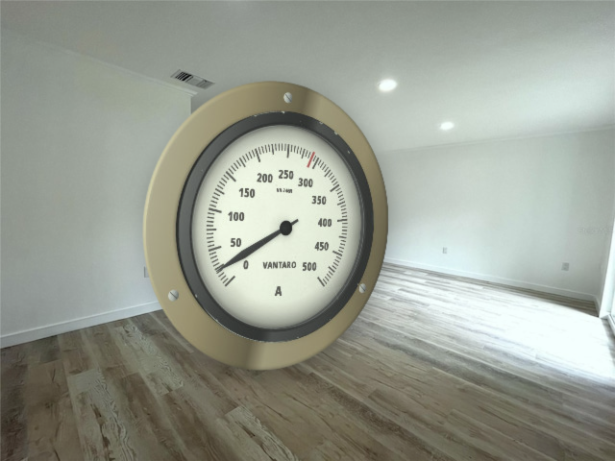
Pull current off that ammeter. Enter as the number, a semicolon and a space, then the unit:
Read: 25; A
